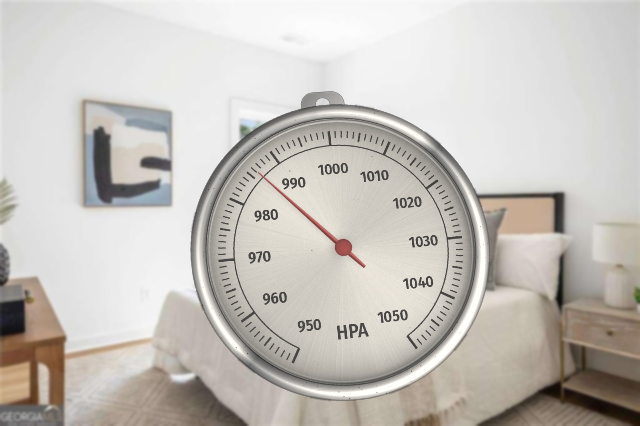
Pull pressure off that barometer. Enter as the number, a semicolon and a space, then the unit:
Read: 986; hPa
